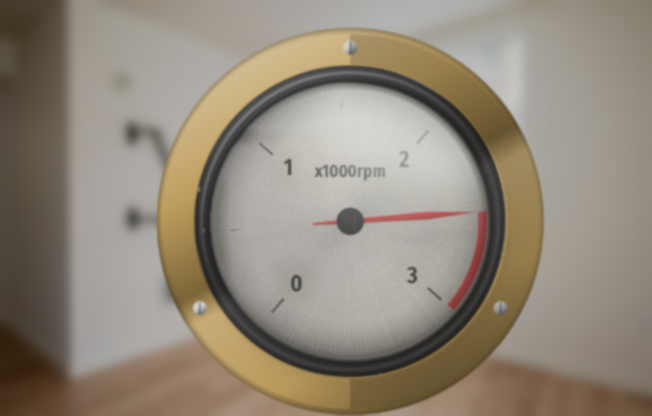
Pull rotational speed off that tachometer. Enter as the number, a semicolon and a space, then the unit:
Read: 2500; rpm
